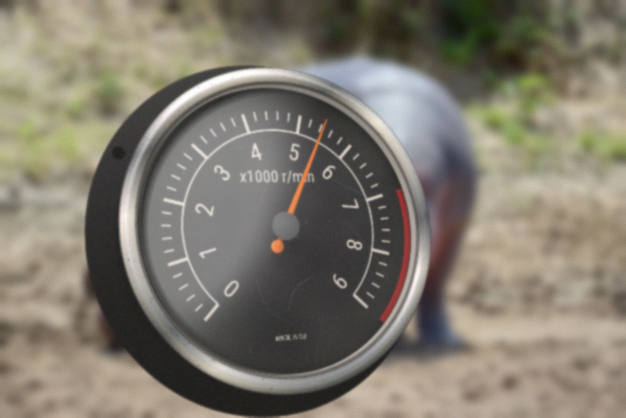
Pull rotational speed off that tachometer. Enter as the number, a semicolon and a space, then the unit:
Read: 5400; rpm
